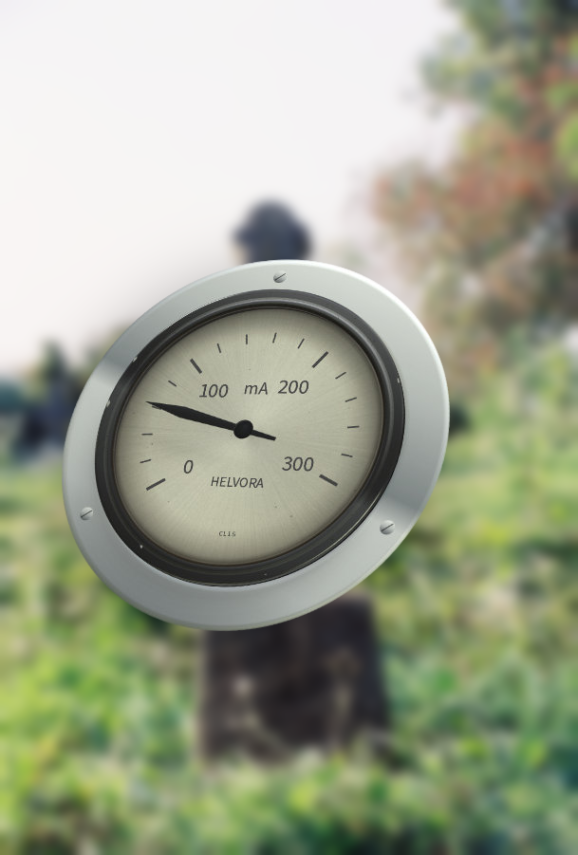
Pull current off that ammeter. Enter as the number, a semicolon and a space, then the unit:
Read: 60; mA
